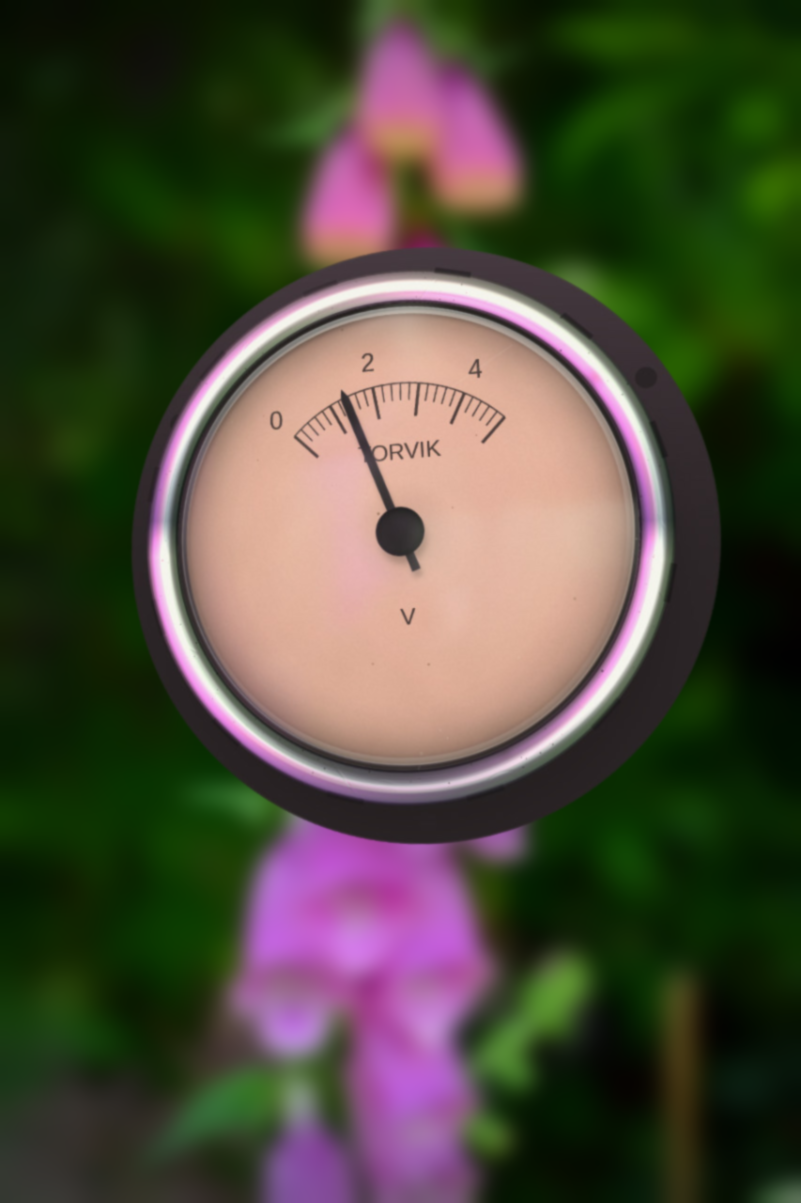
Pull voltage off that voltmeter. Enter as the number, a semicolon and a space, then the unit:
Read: 1.4; V
